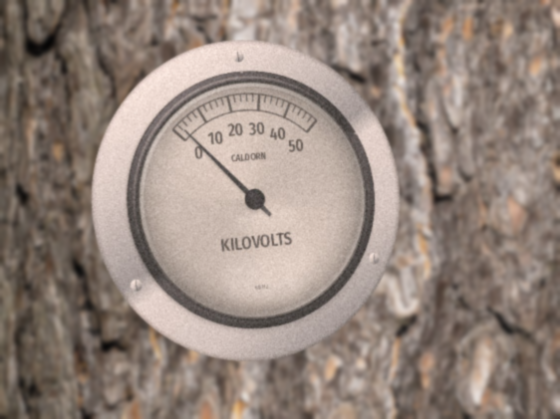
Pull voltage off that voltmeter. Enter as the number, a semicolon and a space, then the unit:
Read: 2; kV
